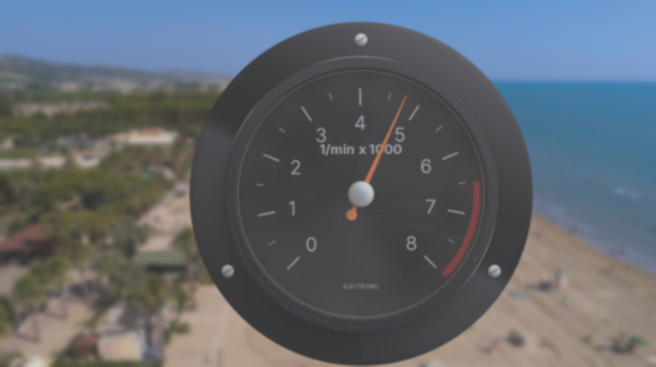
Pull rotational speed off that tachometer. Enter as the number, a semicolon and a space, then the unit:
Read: 4750; rpm
